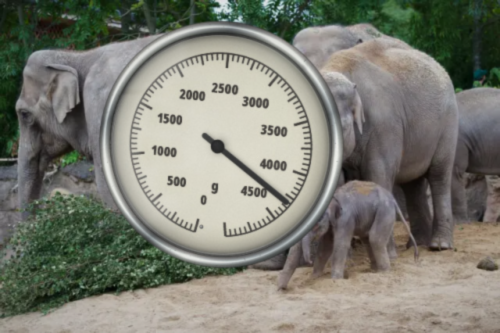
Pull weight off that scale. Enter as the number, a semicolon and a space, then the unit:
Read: 4300; g
